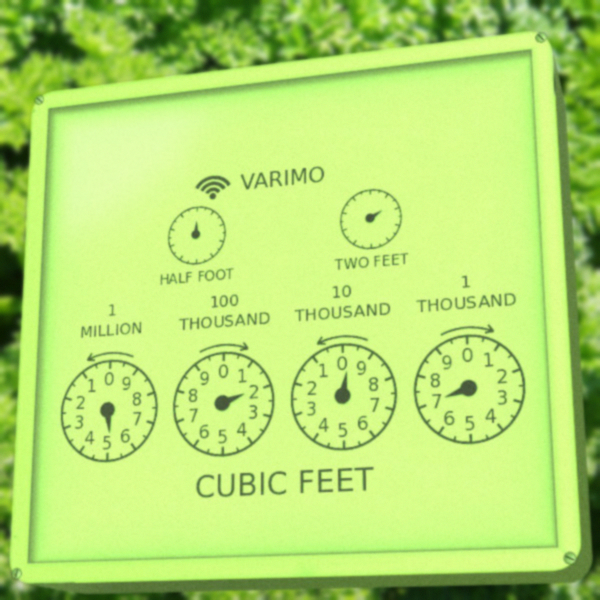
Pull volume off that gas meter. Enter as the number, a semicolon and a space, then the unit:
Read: 519700; ft³
